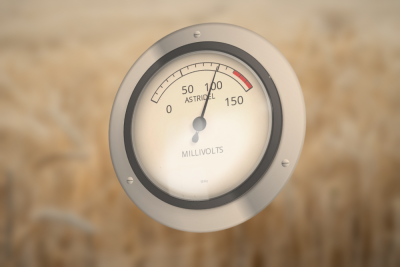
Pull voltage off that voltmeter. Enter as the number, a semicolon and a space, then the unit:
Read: 100; mV
